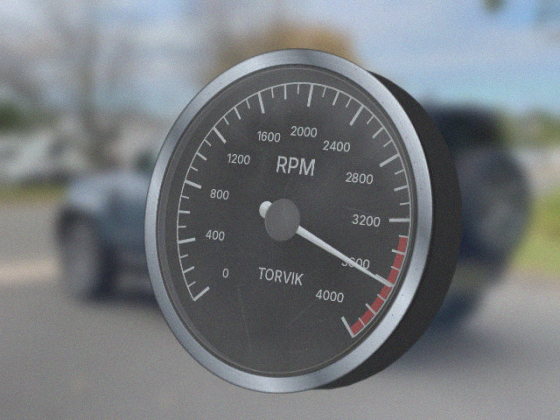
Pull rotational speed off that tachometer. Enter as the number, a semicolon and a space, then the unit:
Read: 3600; rpm
